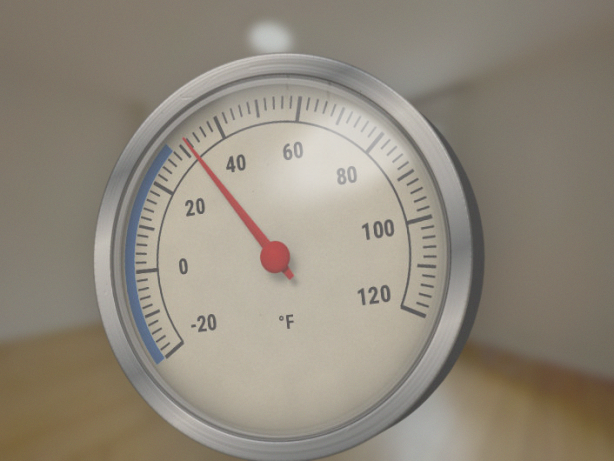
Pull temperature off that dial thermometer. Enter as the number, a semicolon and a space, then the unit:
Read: 32; °F
